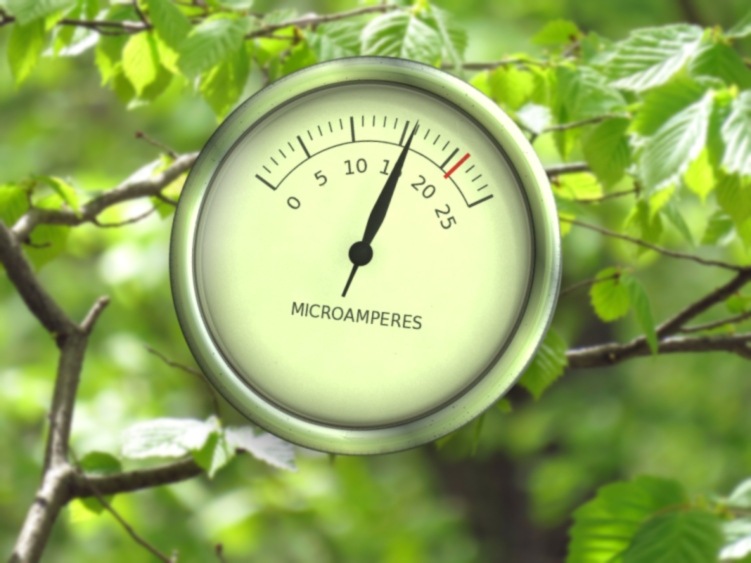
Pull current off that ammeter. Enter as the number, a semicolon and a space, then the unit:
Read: 16; µA
